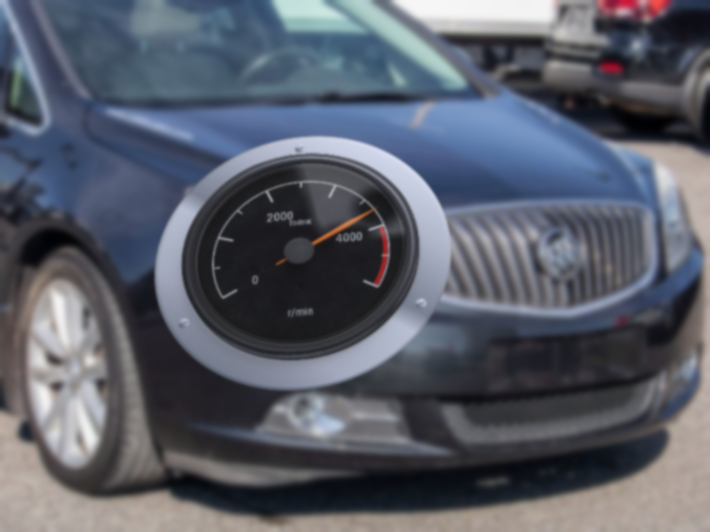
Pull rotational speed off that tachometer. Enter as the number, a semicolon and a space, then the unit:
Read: 3750; rpm
